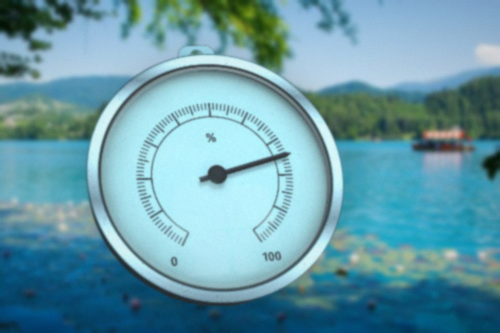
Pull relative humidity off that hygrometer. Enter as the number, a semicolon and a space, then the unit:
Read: 75; %
